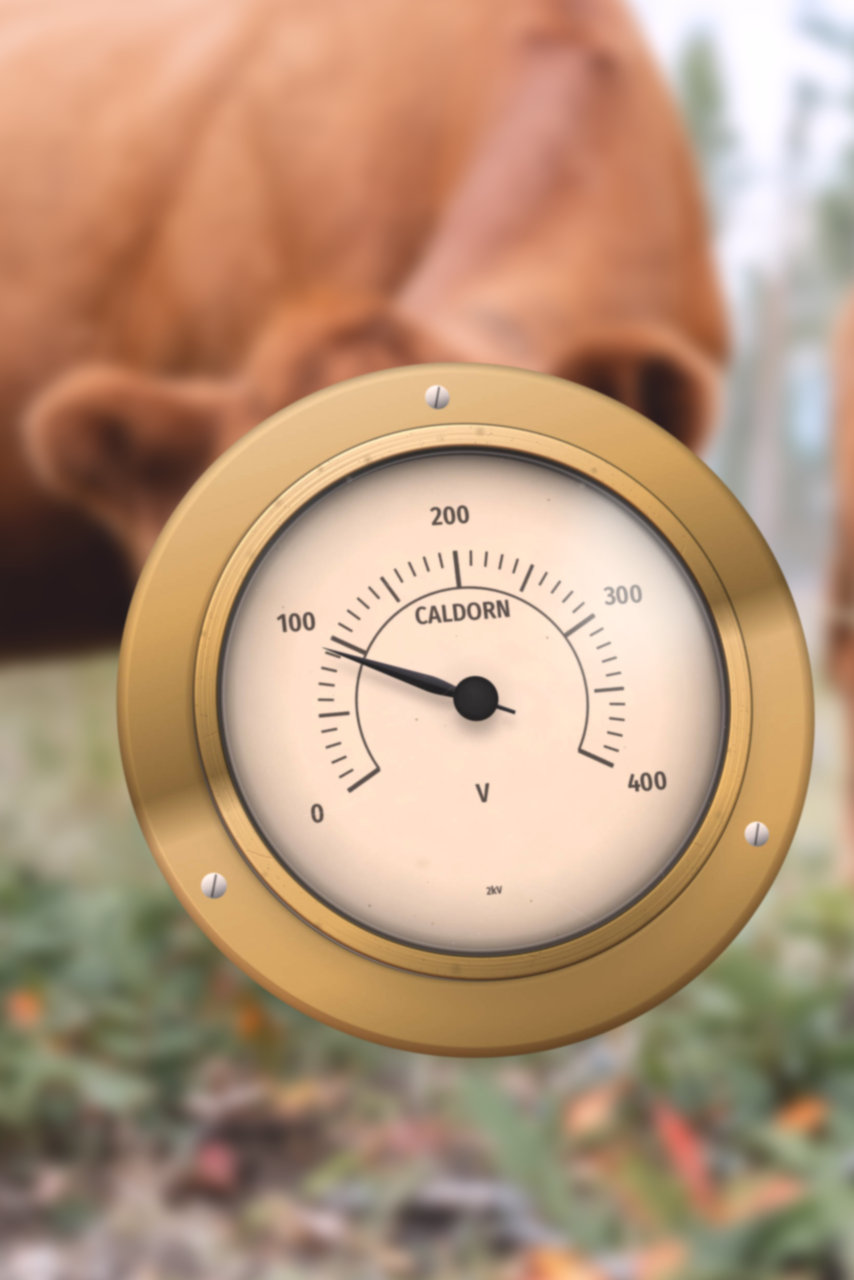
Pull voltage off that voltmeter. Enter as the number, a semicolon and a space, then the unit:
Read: 90; V
